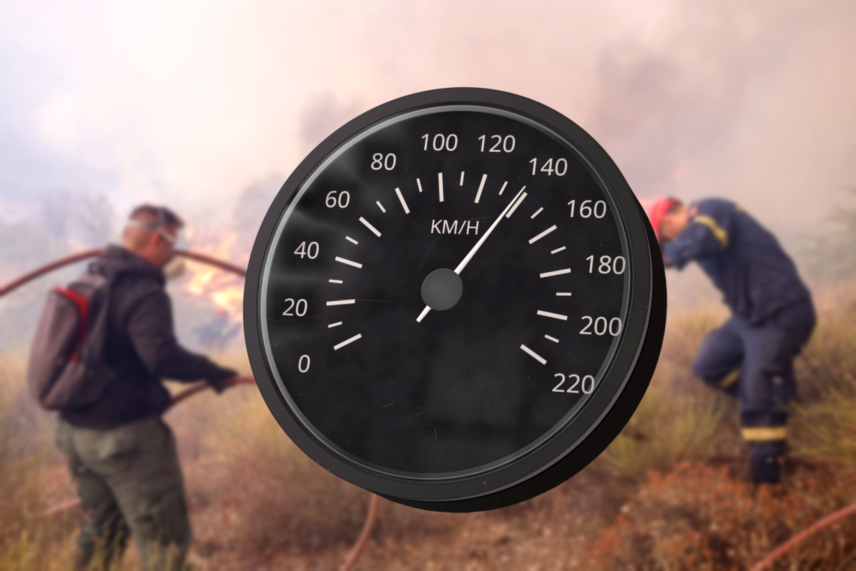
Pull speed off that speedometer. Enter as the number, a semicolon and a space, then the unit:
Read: 140; km/h
